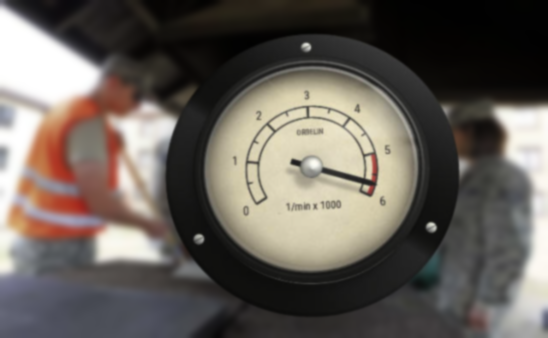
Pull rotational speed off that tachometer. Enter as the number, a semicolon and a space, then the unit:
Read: 5750; rpm
